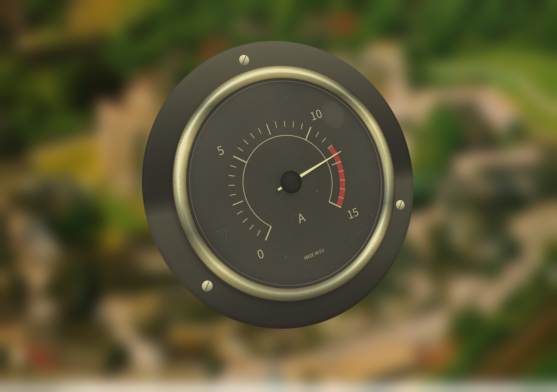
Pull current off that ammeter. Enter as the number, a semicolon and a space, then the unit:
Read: 12; A
